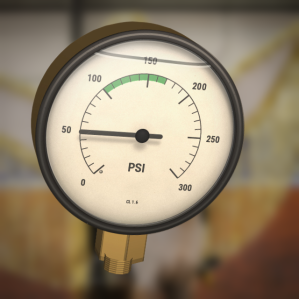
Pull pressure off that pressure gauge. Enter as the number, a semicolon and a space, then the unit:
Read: 50; psi
